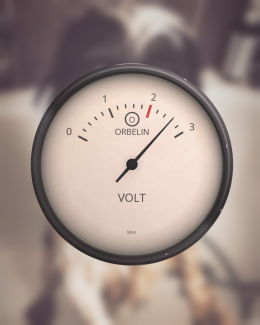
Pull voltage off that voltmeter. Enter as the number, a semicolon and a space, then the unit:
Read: 2.6; V
